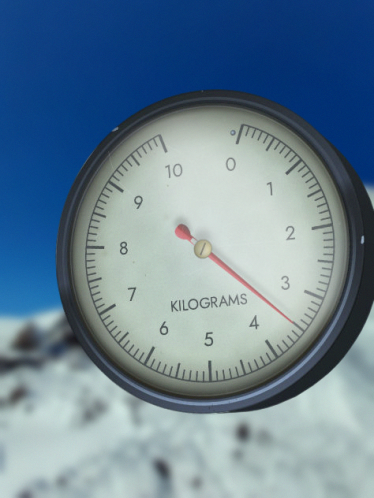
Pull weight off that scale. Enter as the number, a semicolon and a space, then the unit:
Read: 3.5; kg
